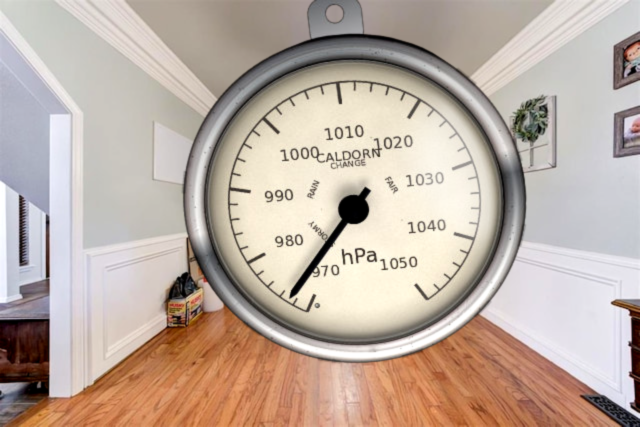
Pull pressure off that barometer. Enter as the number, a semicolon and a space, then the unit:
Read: 973; hPa
